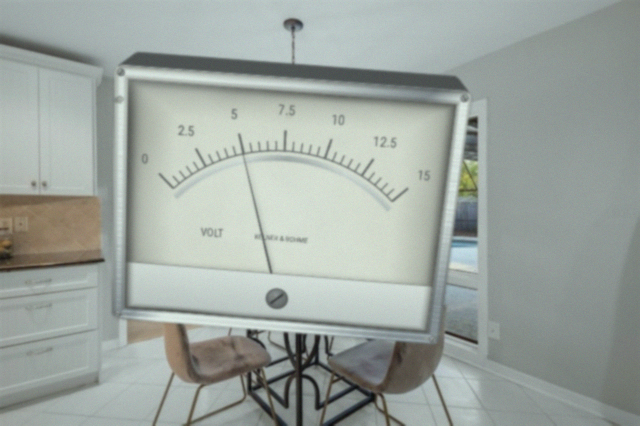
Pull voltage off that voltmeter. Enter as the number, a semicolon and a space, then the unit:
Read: 5; V
